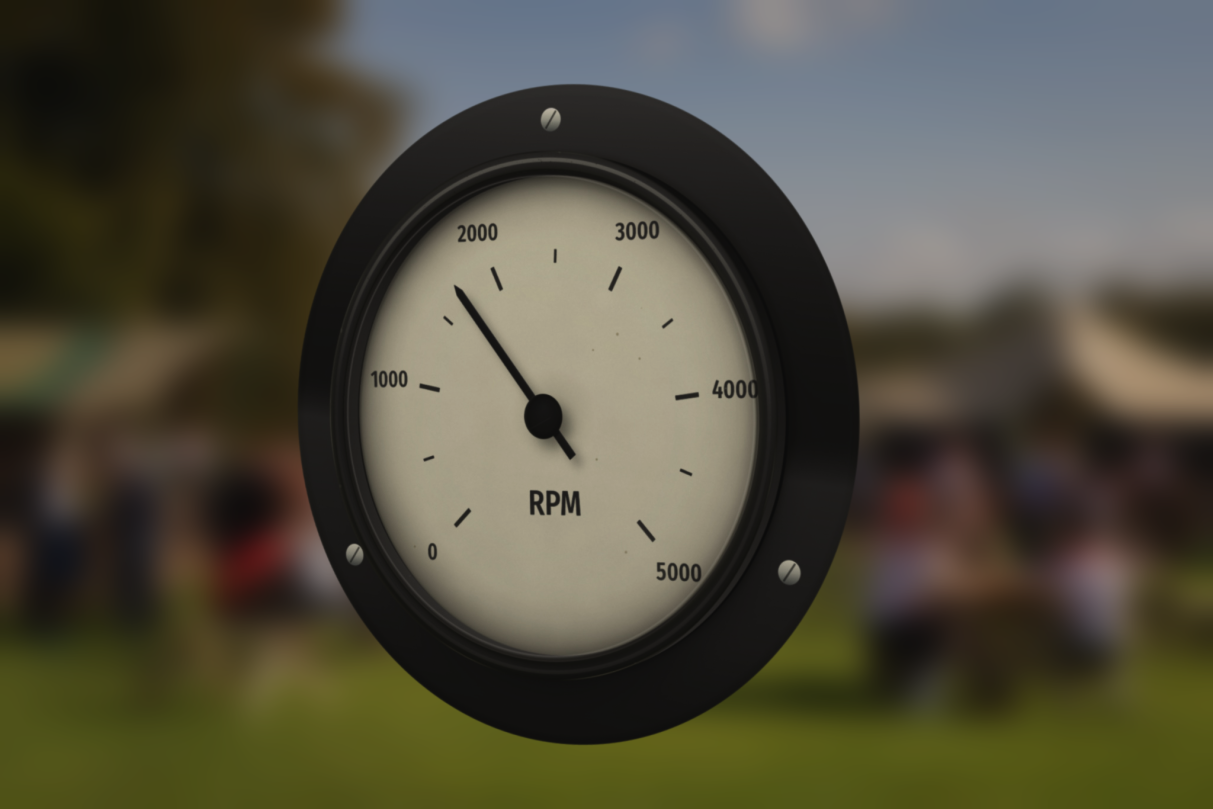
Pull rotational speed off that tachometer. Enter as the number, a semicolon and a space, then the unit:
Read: 1750; rpm
